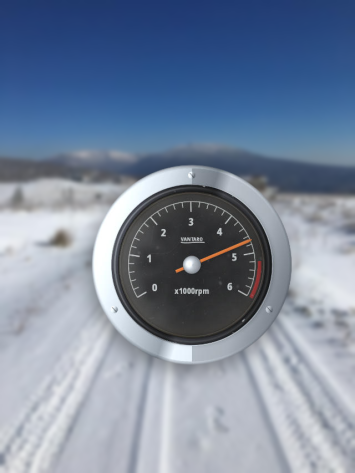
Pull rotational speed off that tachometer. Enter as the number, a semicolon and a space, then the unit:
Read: 4700; rpm
